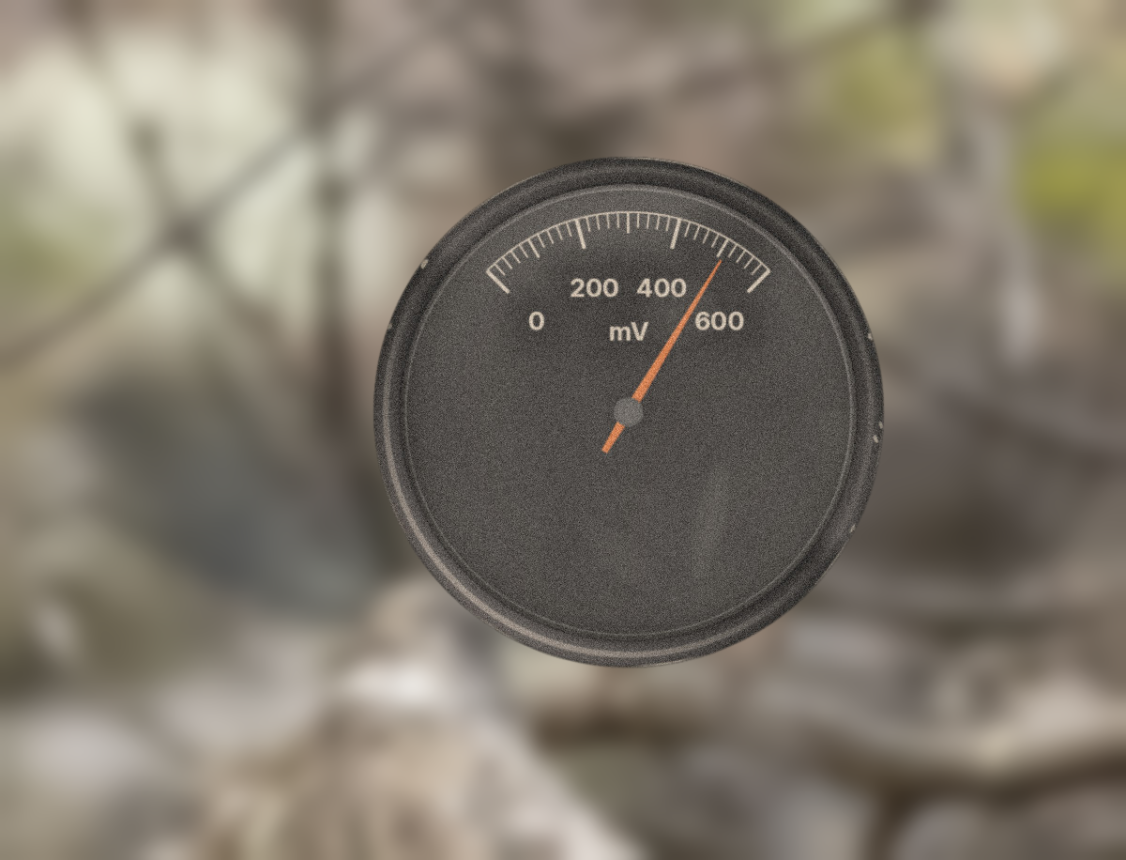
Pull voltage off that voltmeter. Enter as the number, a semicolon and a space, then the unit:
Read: 510; mV
